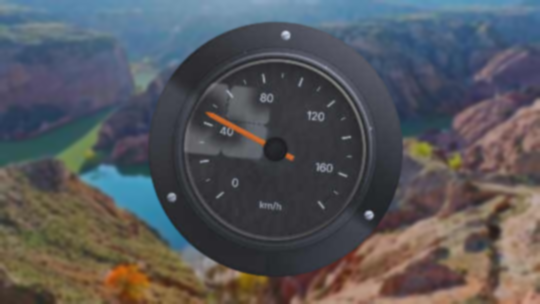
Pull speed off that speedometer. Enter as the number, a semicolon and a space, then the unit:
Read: 45; km/h
